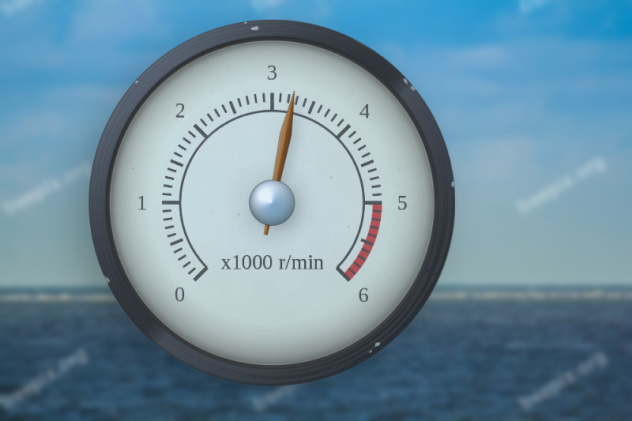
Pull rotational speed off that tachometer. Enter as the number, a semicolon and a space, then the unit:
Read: 3250; rpm
